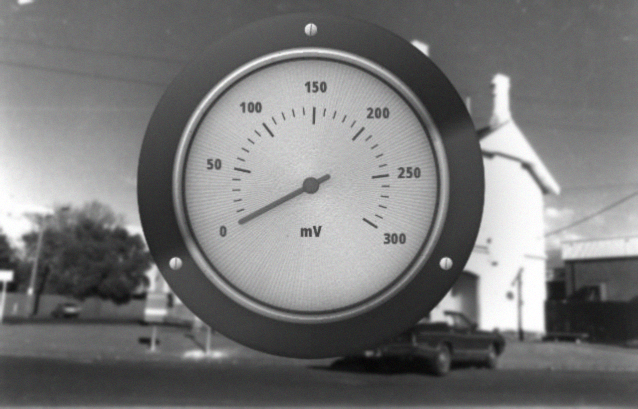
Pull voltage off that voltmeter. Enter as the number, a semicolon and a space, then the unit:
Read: 0; mV
